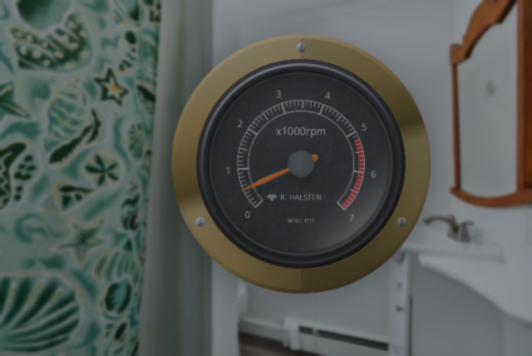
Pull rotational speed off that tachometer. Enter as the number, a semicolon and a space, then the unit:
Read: 500; rpm
